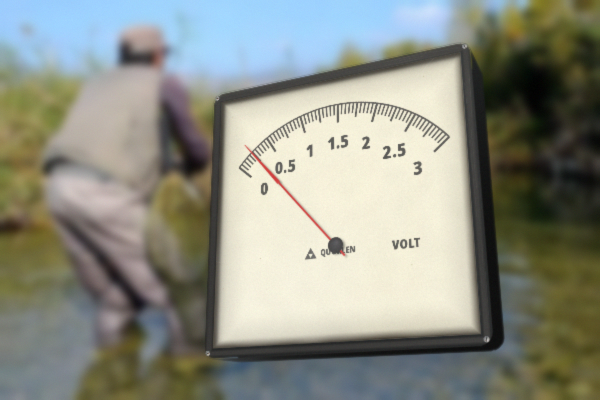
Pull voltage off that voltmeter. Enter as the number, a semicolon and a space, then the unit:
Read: 0.25; V
